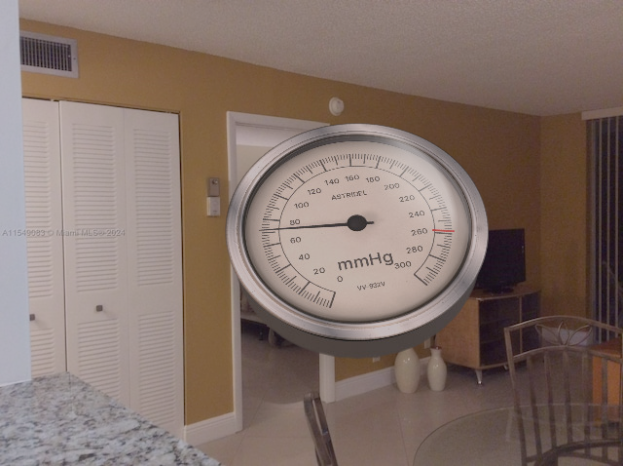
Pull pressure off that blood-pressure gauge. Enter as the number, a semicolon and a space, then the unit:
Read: 70; mmHg
